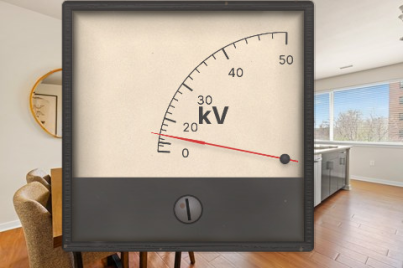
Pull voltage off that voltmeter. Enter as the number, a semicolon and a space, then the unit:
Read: 14; kV
